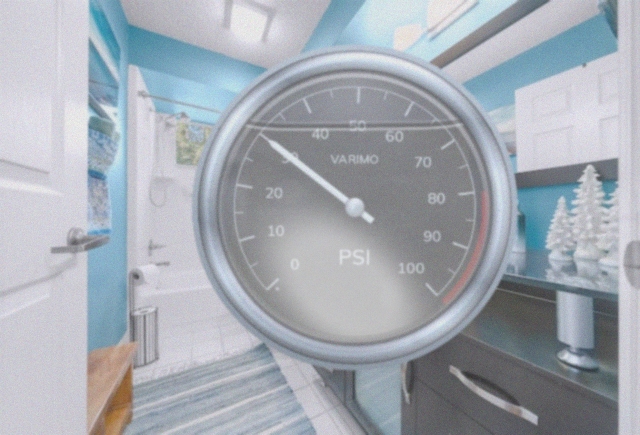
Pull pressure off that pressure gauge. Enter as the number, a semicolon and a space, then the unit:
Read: 30; psi
